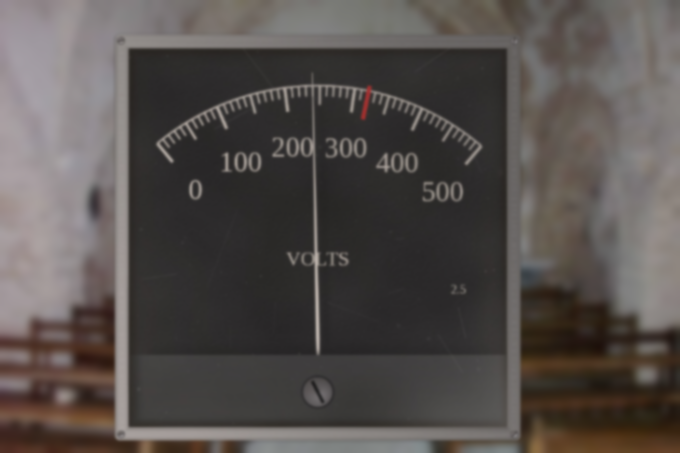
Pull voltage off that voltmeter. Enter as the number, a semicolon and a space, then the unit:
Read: 240; V
